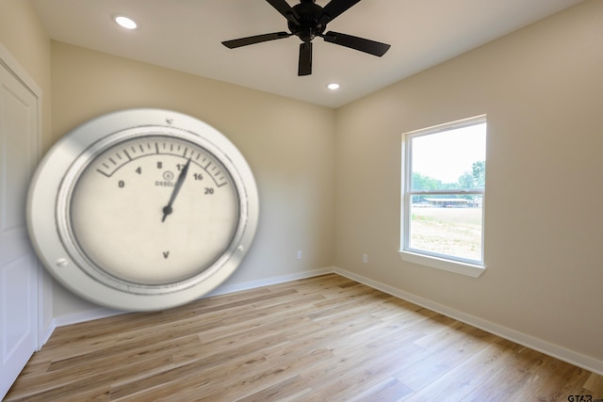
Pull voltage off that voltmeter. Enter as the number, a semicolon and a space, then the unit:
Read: 13; V
